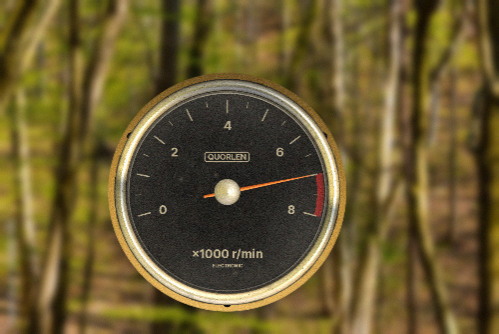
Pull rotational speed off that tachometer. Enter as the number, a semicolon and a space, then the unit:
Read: 7000; rpm
